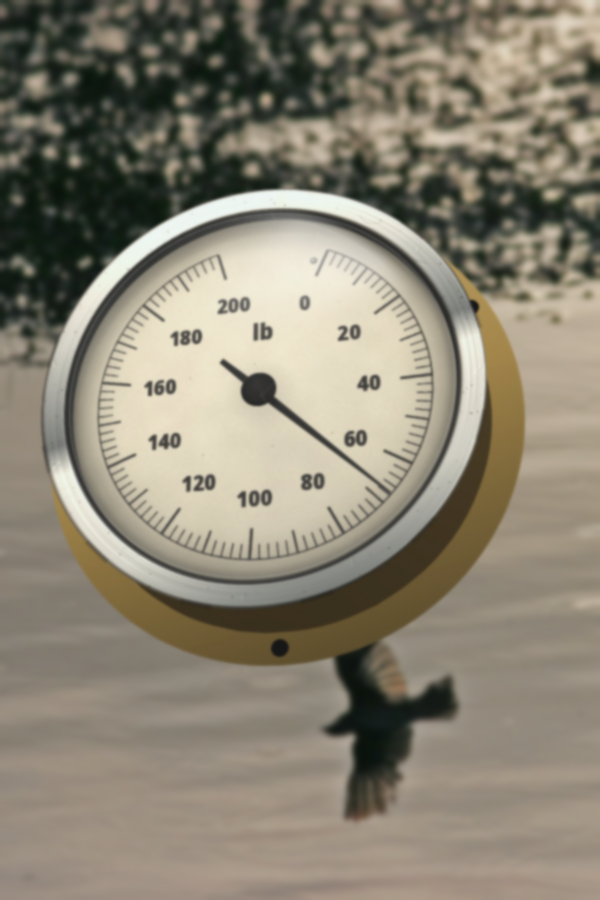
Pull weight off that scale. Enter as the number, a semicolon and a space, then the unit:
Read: 68; lb
